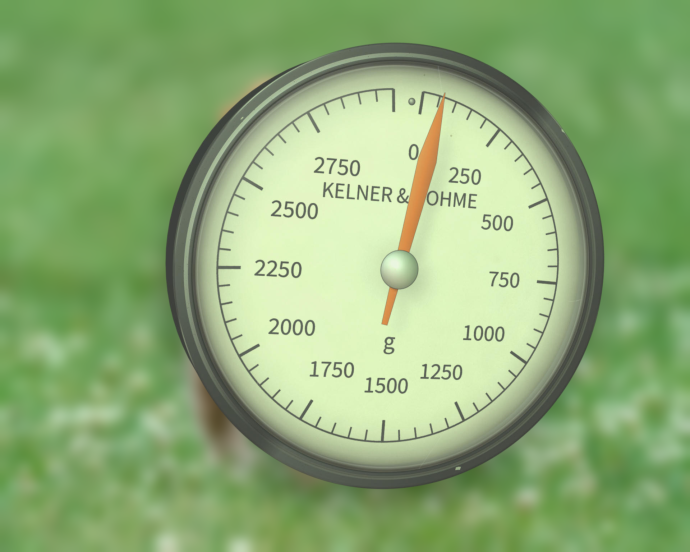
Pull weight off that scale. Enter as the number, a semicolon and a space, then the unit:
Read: 50; g
